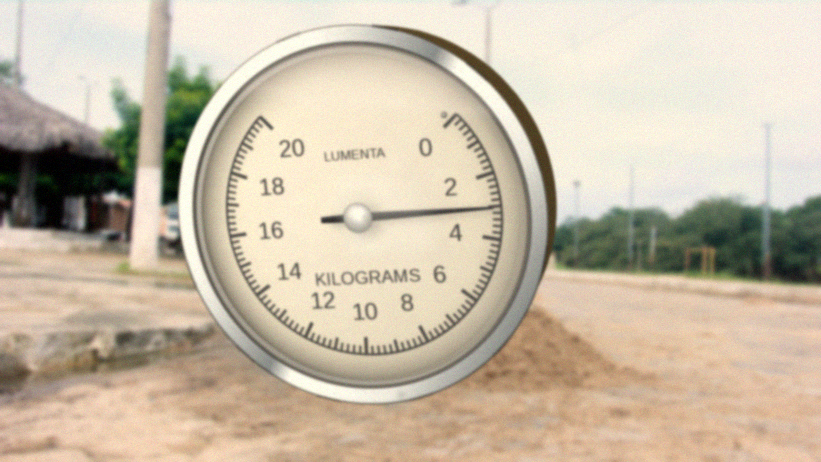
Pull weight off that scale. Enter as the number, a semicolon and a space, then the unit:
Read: 3; kg
